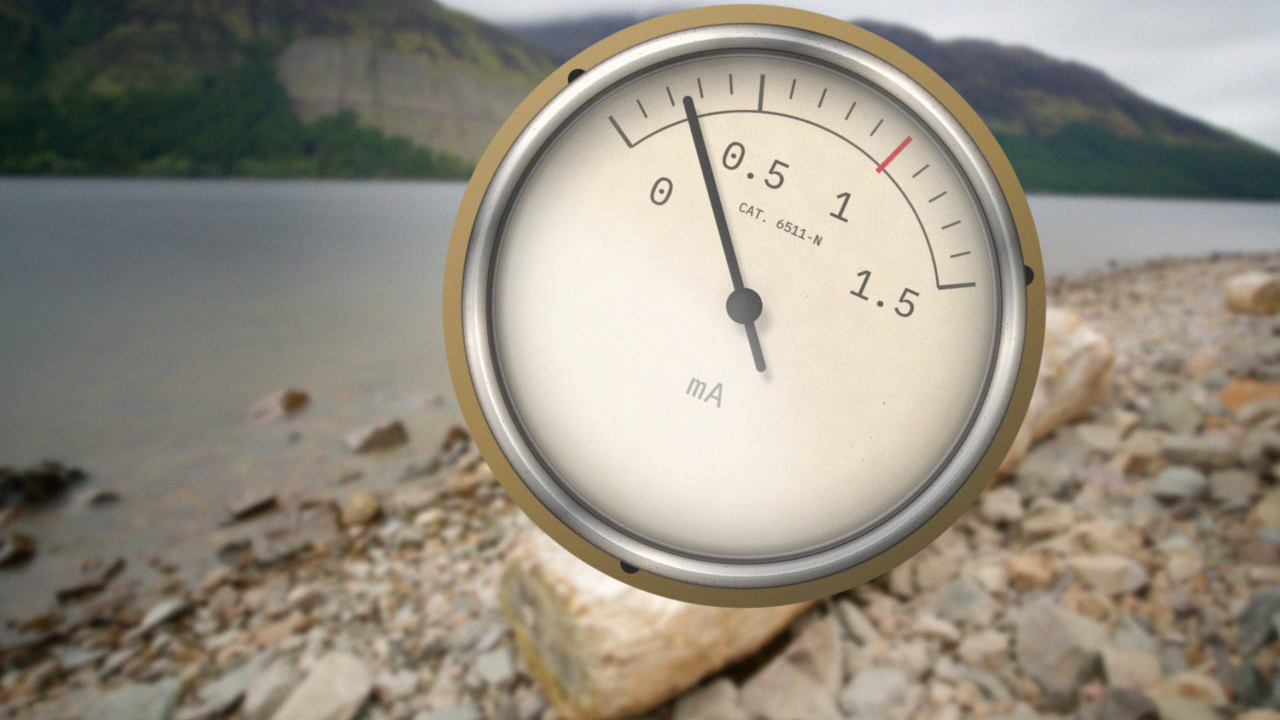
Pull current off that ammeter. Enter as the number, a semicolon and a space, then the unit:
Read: 0.25; mA
